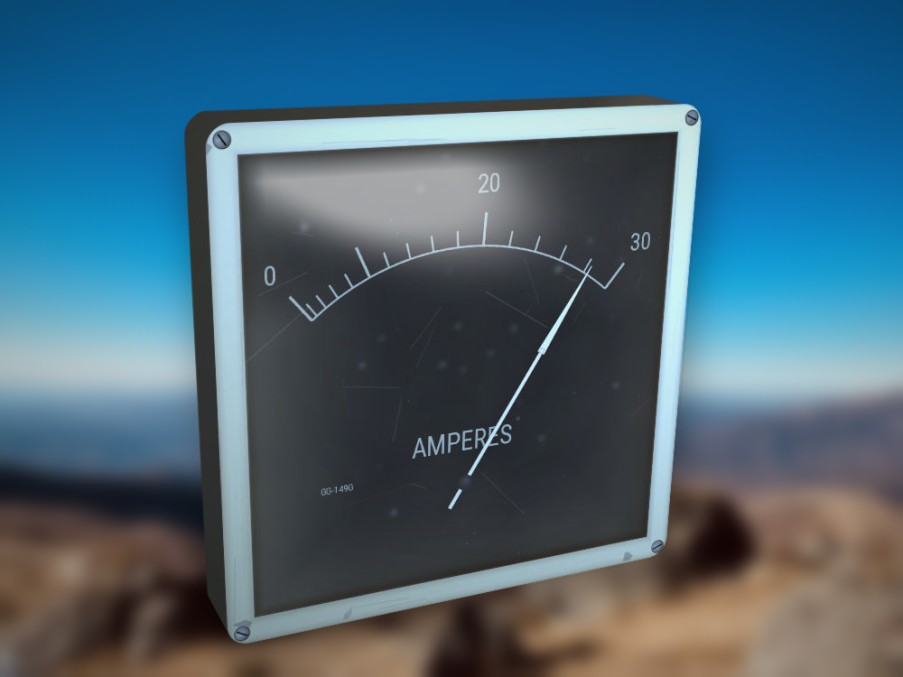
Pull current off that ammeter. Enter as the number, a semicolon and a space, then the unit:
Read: 28; A
